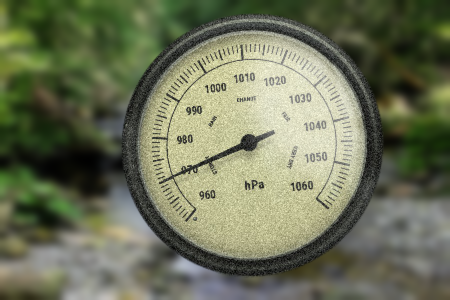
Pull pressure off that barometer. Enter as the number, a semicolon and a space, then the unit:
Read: 970; hPa
